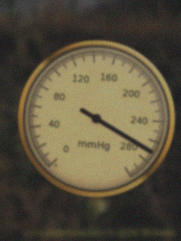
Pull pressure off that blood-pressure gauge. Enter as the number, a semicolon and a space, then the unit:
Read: 270; mmHg
